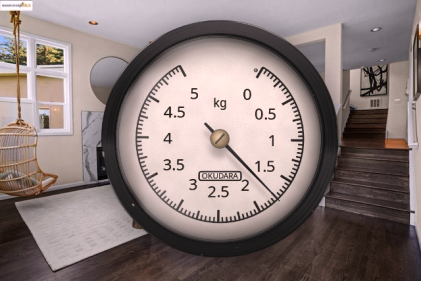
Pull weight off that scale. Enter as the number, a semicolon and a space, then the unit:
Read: 1.75; kg
